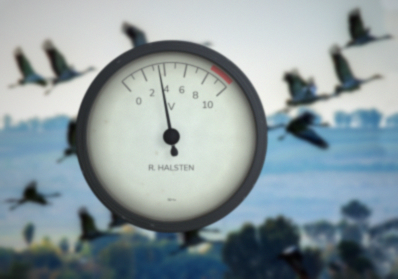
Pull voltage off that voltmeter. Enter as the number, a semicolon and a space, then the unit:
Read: 3.5; V
